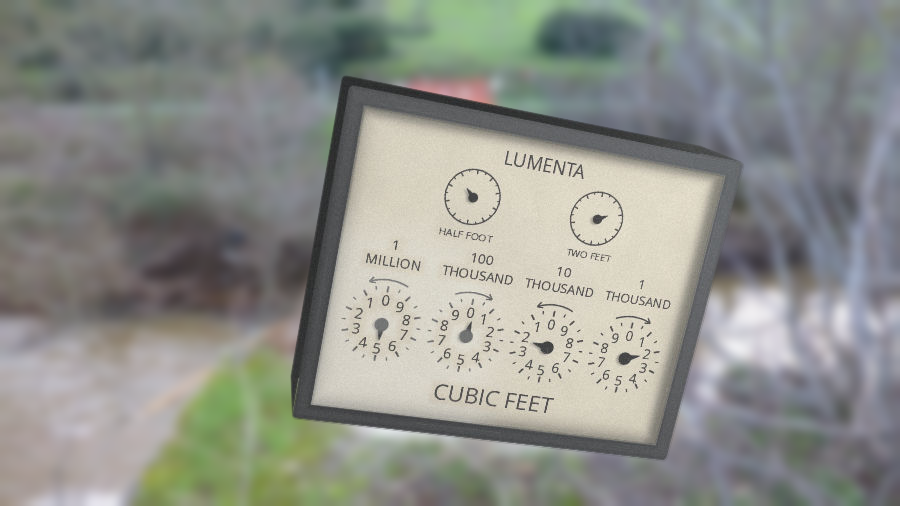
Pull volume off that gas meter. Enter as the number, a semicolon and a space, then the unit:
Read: 502200; ft³
